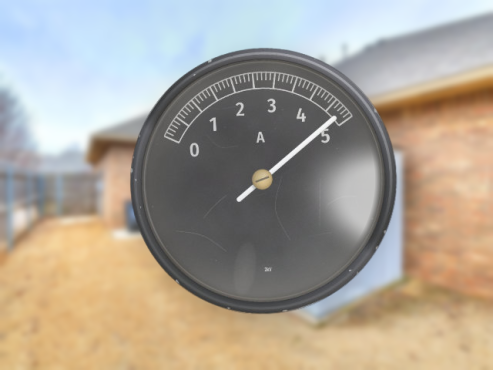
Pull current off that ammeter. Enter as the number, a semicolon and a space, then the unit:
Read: 4.8; A
